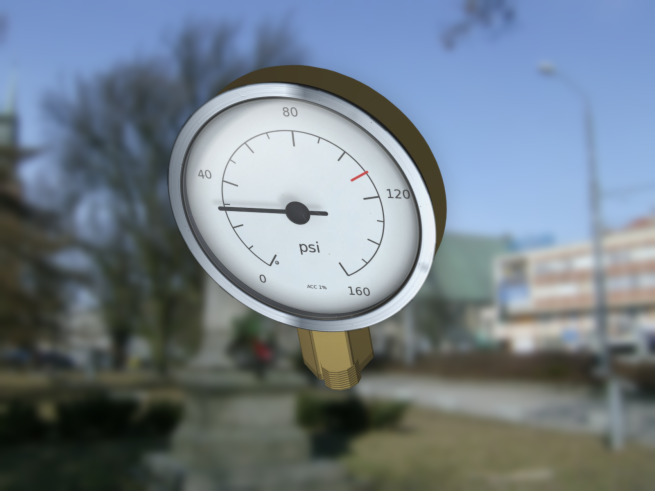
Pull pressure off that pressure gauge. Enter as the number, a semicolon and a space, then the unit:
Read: 30; psi
